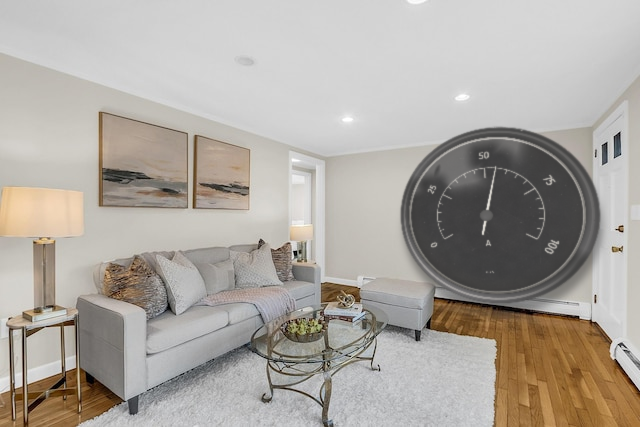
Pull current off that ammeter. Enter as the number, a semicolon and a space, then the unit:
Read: 55; A
